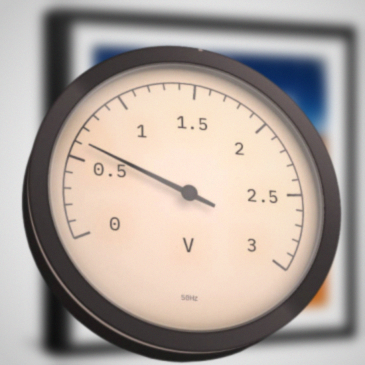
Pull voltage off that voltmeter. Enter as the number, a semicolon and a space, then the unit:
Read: 0.6; V
